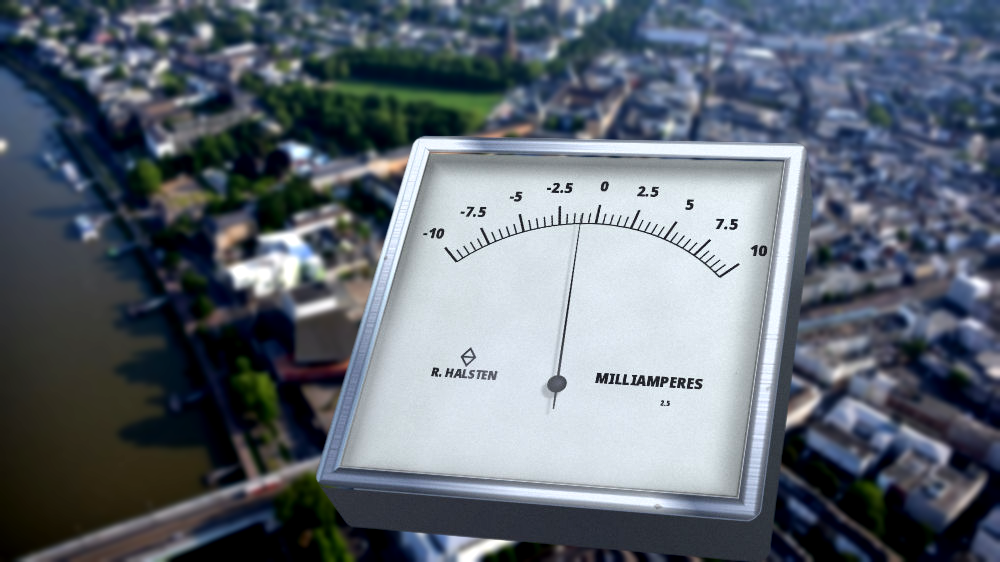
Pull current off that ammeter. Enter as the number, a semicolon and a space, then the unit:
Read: -1; mA
